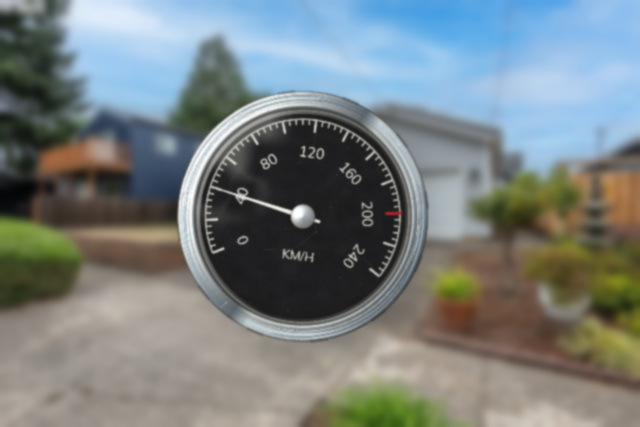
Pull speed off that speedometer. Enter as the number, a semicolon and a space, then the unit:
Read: 40; km/h
